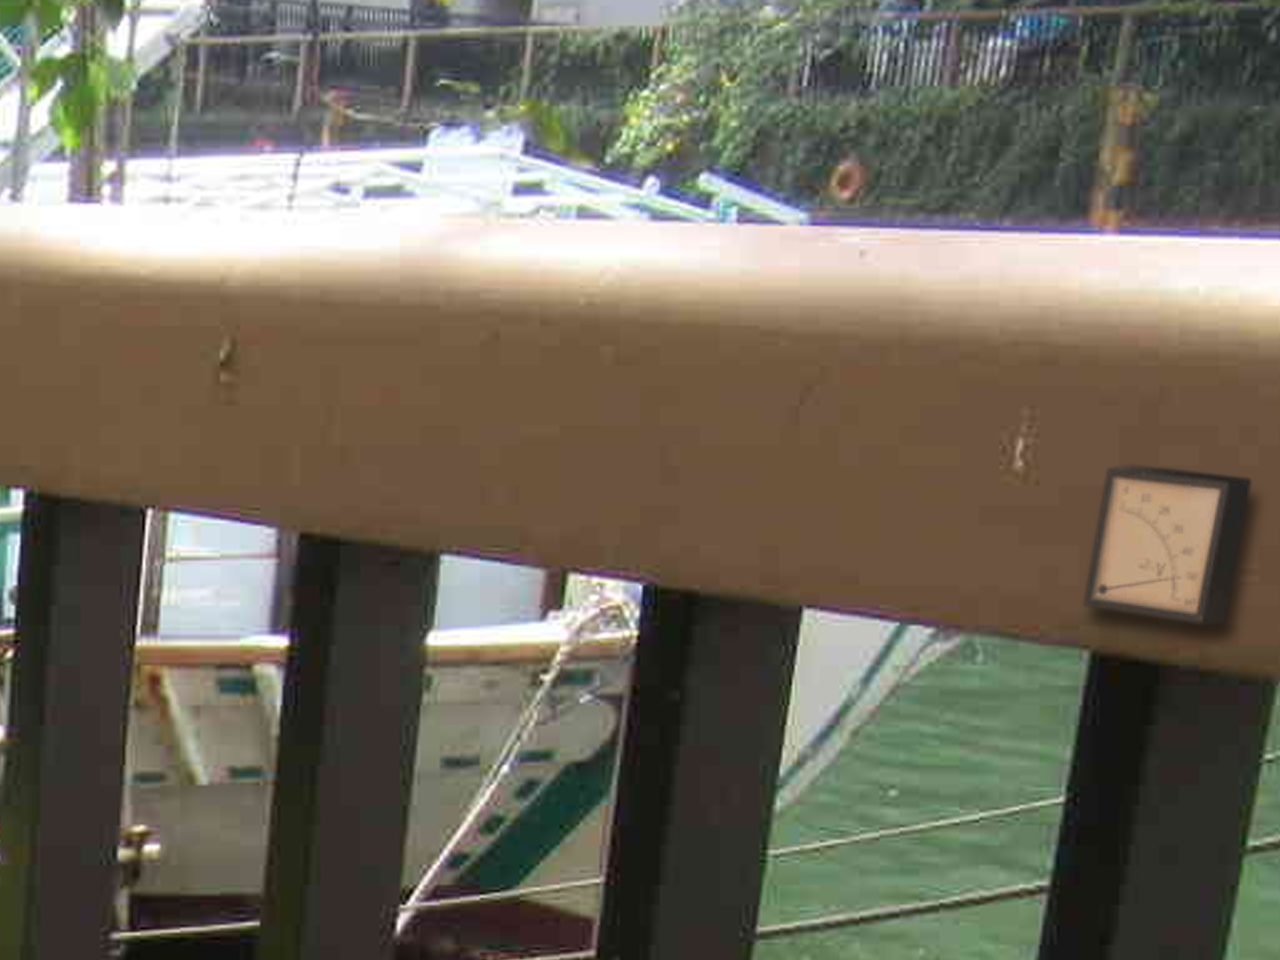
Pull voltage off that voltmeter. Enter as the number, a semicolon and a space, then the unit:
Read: 50; V
